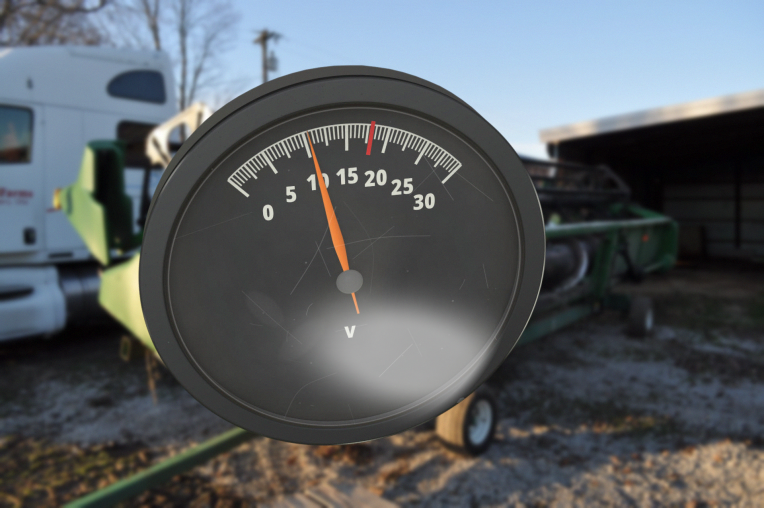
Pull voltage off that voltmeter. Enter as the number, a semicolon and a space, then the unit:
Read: 10.5; V
